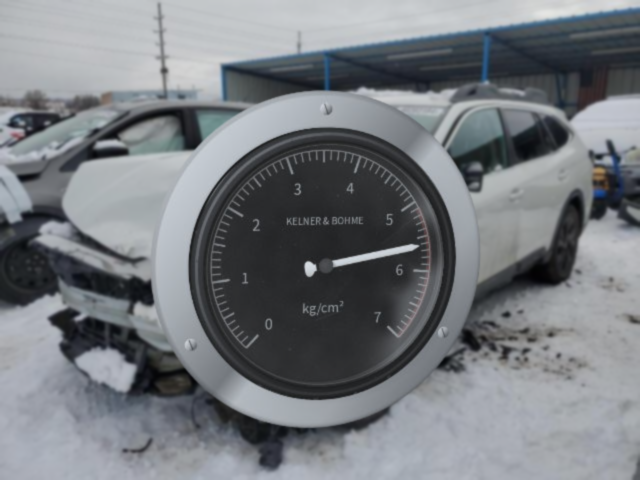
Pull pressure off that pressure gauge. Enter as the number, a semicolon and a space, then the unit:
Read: 5.6; kg/cm²
